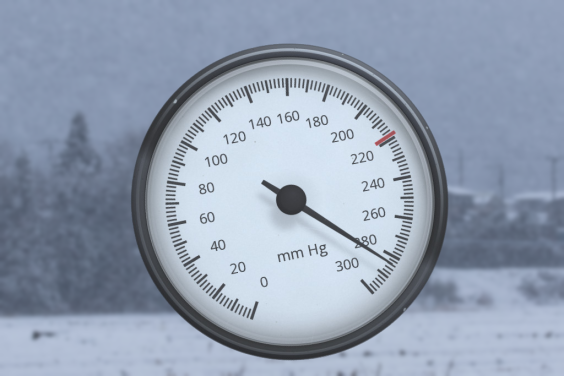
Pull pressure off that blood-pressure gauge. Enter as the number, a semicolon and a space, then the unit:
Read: 284; mmHg
